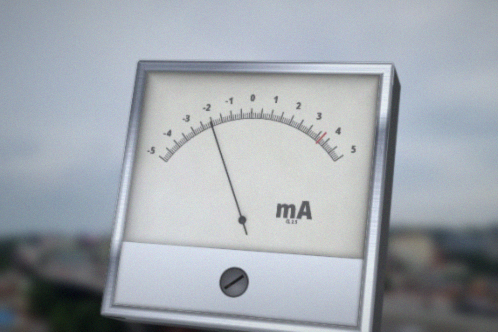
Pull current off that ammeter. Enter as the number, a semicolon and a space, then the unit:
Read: -2; mA
